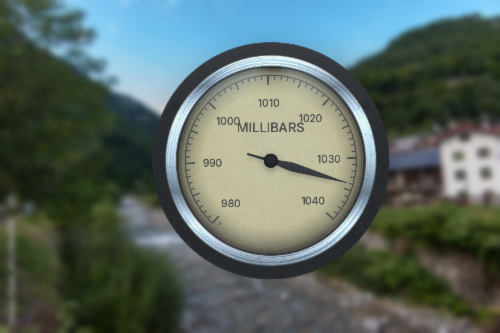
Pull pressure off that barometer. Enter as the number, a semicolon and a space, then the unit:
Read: 1034; mbar
